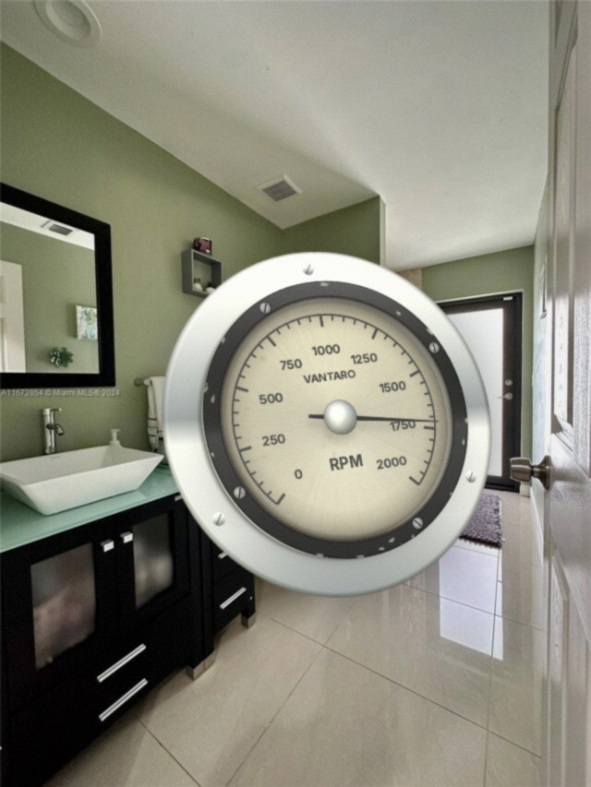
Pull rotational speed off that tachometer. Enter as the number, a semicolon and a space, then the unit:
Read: 1725; rpm
